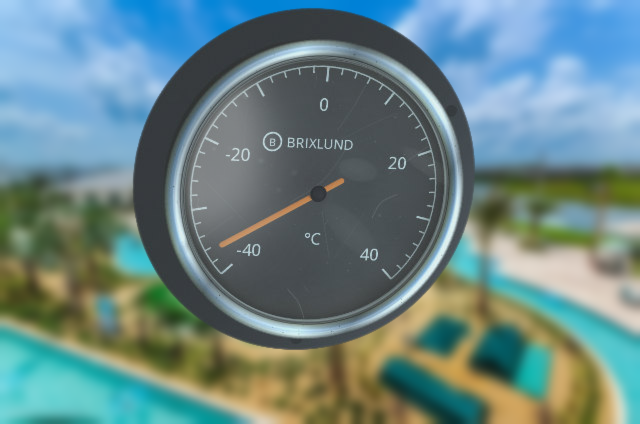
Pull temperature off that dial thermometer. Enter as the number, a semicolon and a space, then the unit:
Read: -36; °C
